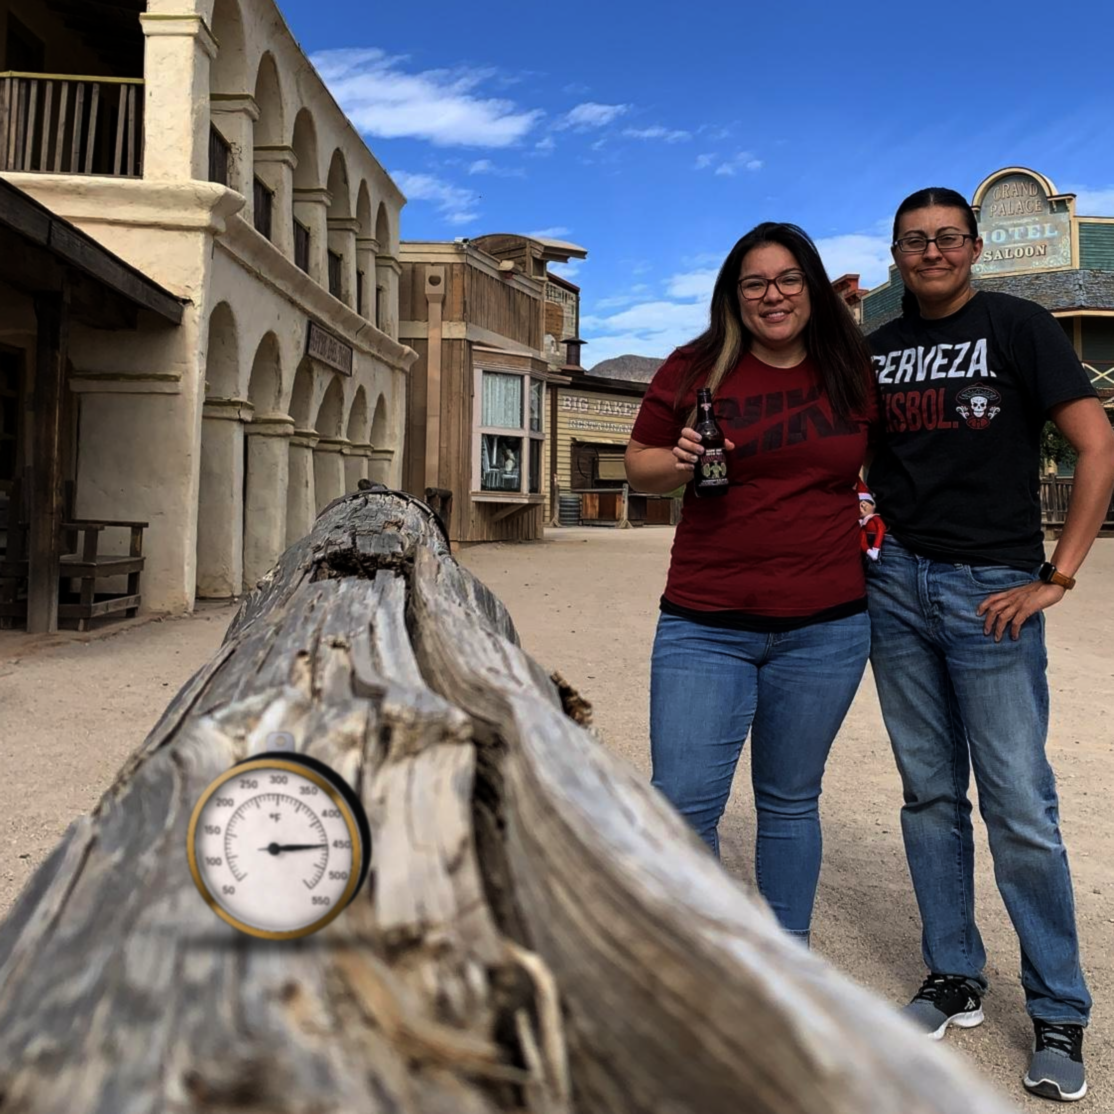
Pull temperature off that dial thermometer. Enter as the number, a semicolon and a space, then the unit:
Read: 450; °F
